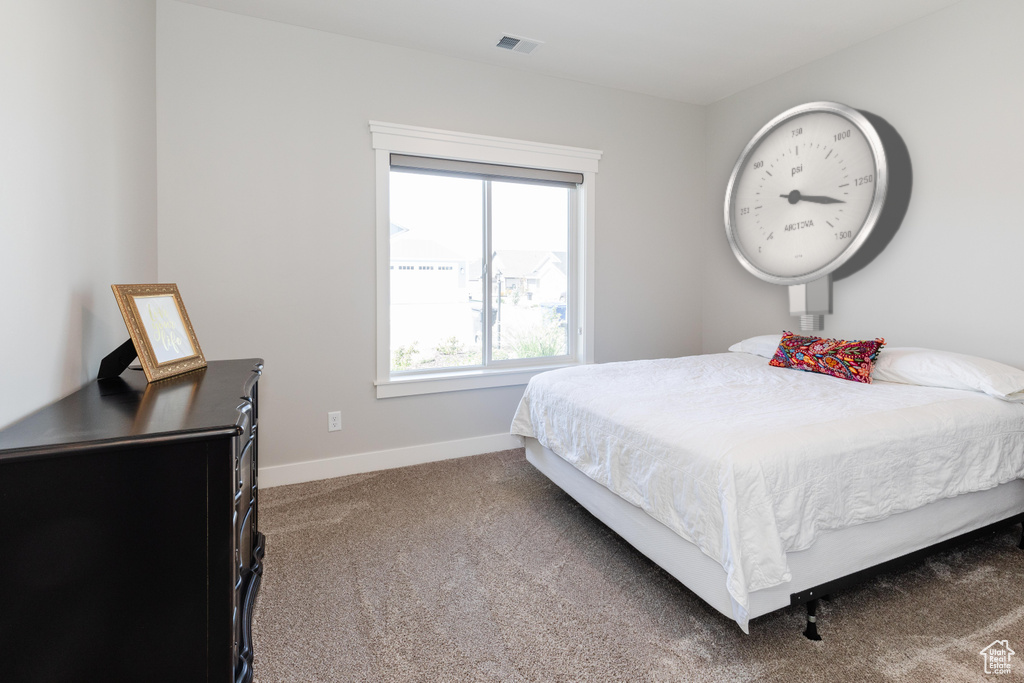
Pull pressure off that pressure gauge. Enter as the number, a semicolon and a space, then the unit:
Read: 1350; psi
